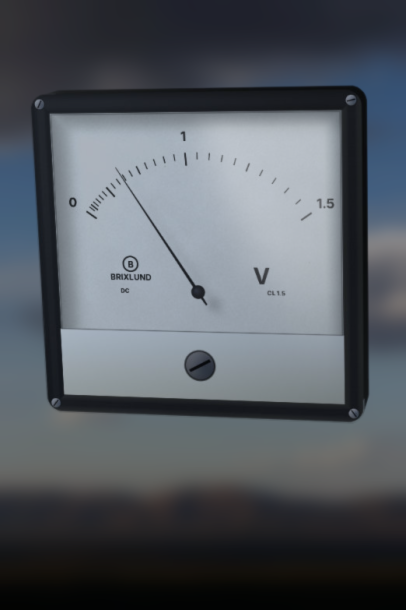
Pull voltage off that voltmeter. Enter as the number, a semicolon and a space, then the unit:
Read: 0.65; V
